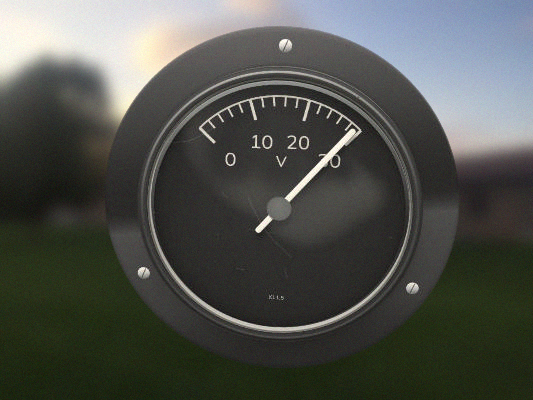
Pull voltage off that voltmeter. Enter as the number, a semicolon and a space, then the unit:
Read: 29; V
